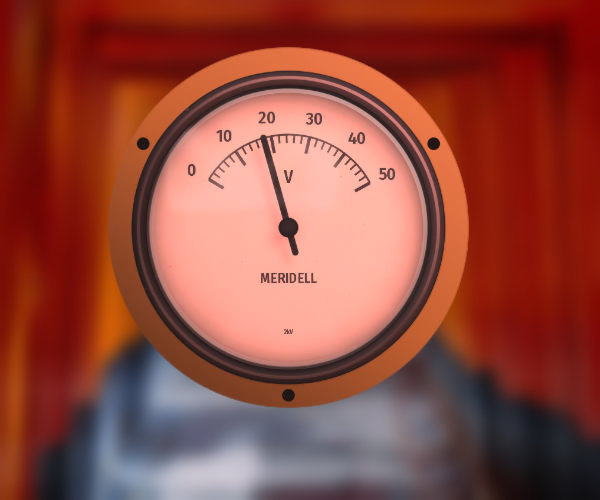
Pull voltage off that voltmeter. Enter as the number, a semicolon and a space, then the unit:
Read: 18; V
